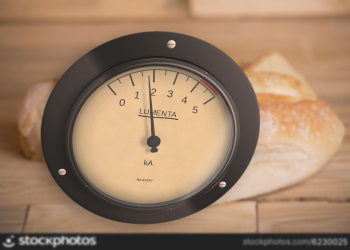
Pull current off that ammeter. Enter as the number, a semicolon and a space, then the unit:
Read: 1.75; kA
